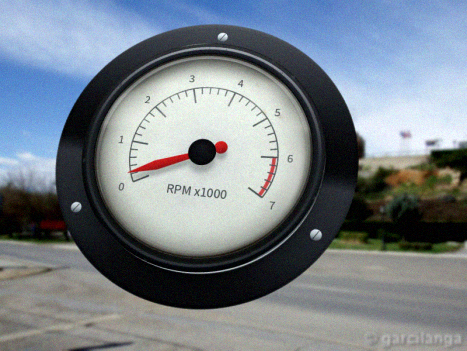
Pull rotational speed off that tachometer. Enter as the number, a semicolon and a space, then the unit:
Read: 200; rpm
